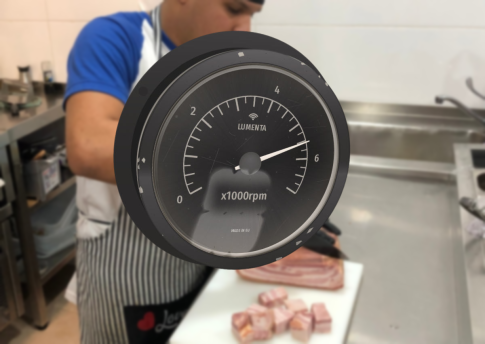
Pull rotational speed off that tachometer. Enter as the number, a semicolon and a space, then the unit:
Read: 5500; rpm
